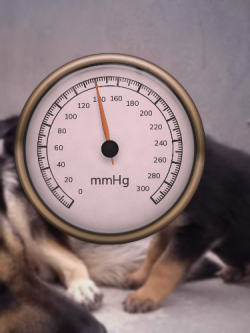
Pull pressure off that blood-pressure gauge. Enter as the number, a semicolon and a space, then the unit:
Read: 140; mmHg
